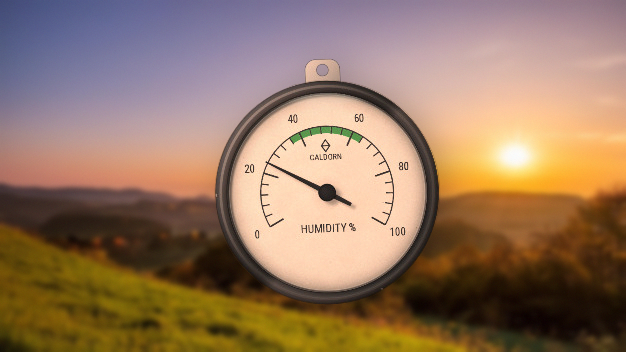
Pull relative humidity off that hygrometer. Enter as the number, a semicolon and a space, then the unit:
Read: 24; %
